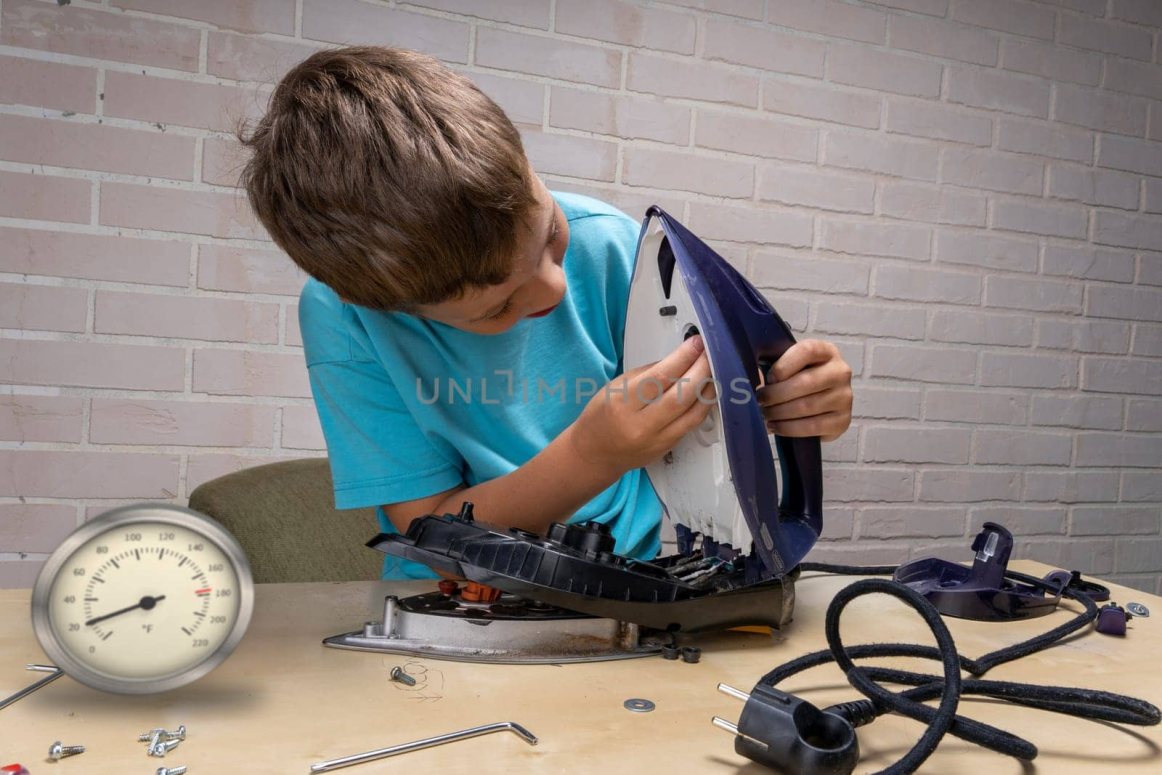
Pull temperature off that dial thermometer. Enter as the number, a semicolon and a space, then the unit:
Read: 20; °F
